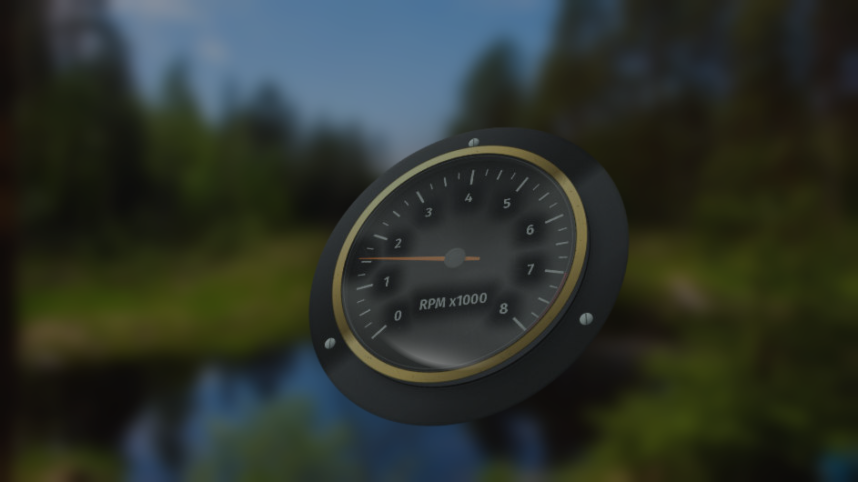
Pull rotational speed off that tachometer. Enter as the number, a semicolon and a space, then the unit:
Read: 1500; rpm
